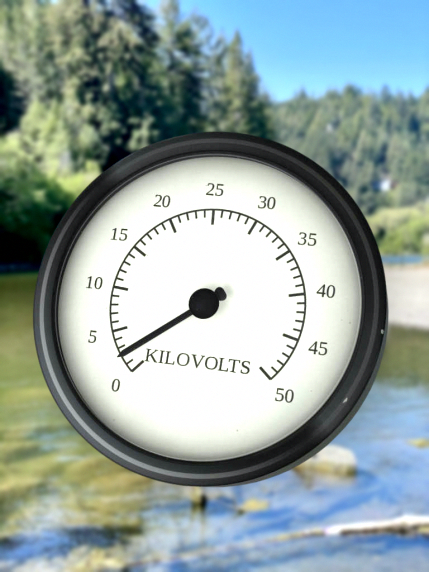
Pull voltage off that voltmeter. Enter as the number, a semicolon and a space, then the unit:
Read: 2; kV
